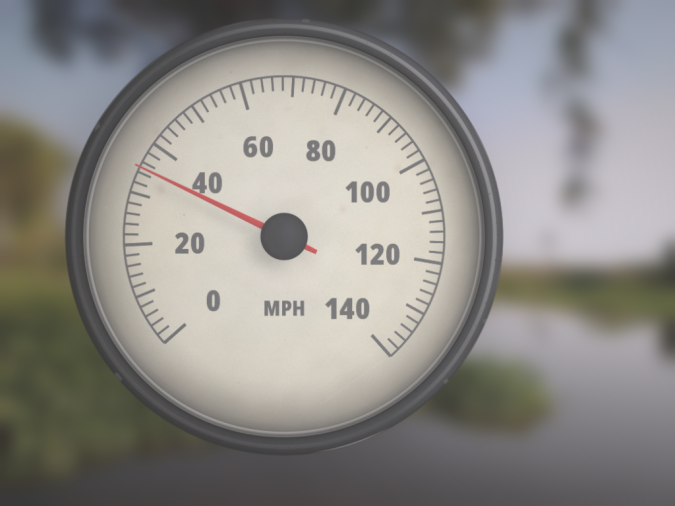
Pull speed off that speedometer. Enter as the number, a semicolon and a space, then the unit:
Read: 35; mph
